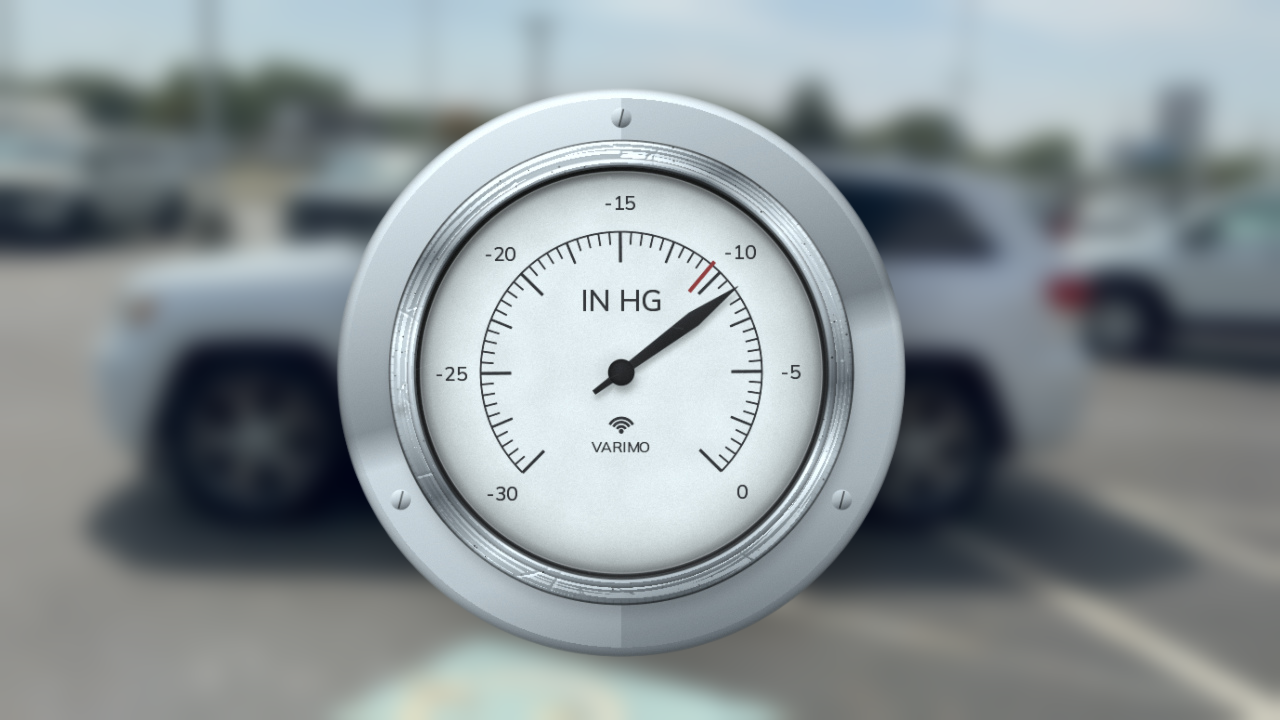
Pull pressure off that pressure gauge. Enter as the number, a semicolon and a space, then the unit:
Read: -9; inHg
